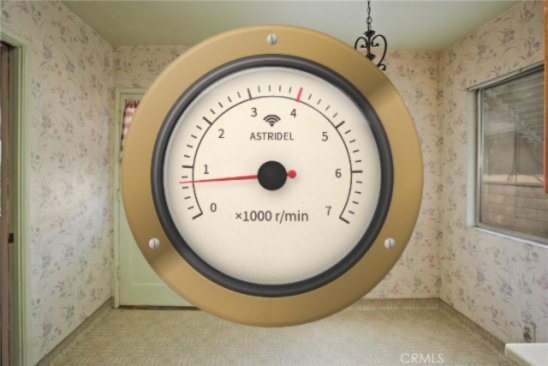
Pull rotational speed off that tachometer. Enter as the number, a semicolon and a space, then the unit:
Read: 700; rpm
